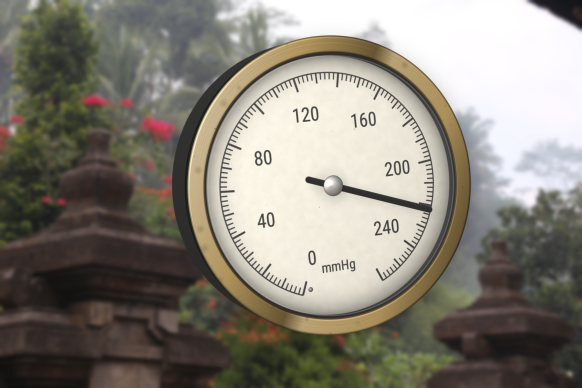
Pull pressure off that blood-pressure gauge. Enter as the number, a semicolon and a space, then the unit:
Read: 222; mmHg
